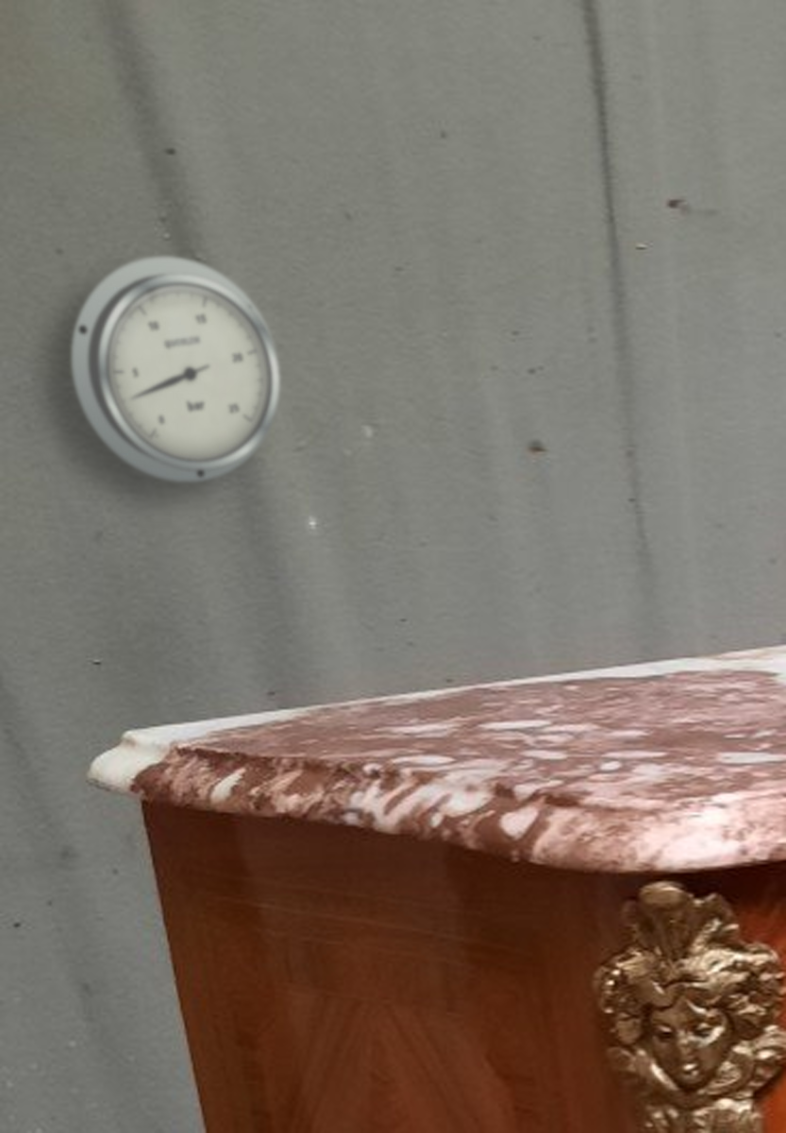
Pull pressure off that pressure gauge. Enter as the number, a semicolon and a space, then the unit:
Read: 3; bar
